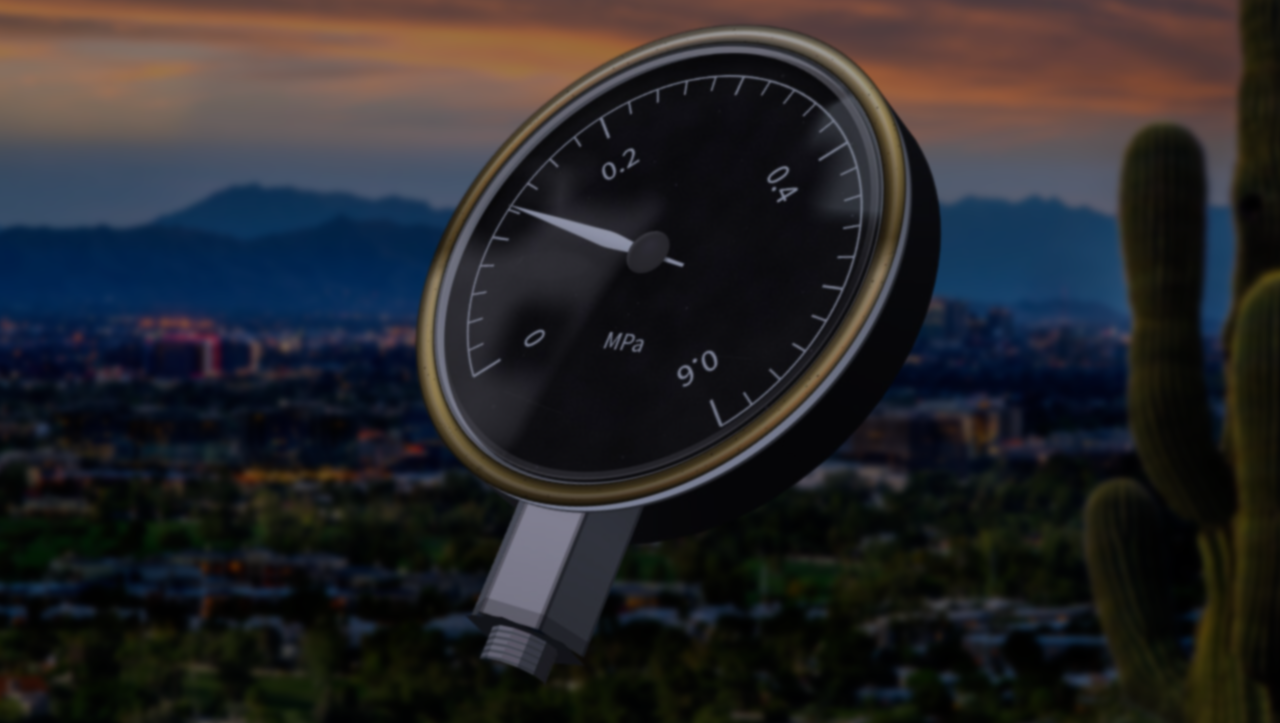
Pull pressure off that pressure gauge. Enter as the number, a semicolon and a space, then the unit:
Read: 0.12; MPa
